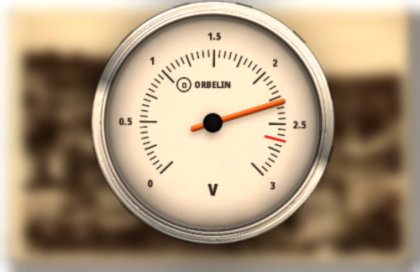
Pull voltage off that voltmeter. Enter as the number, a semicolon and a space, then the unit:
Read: 2.3; V
